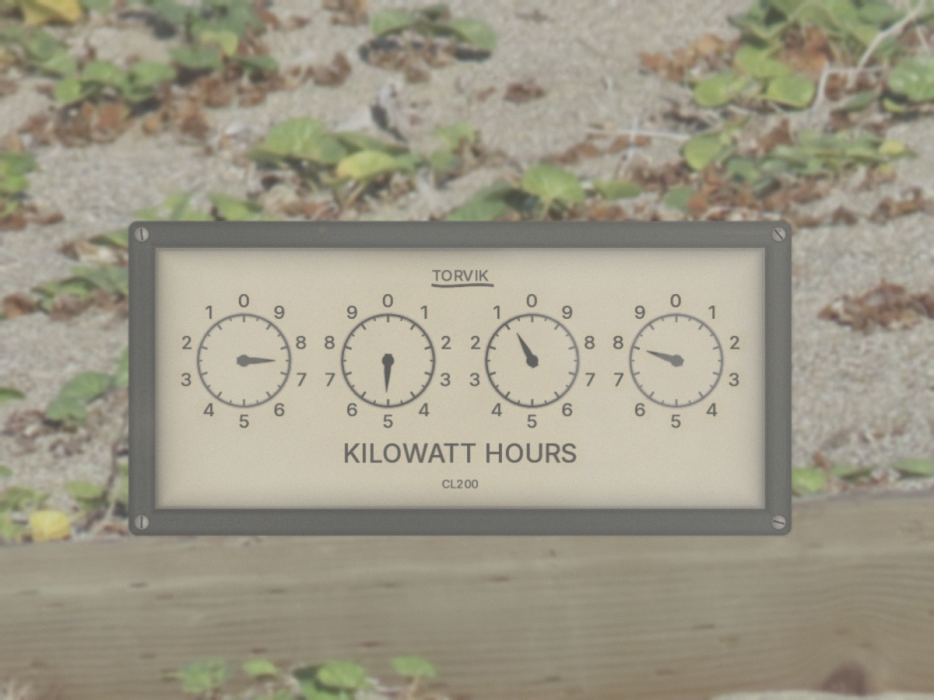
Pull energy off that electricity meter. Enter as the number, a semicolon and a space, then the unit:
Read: 7508; kWh
